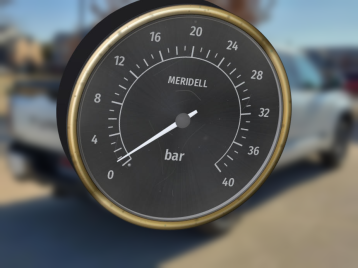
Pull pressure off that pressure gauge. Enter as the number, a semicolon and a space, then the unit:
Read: 1; bar
